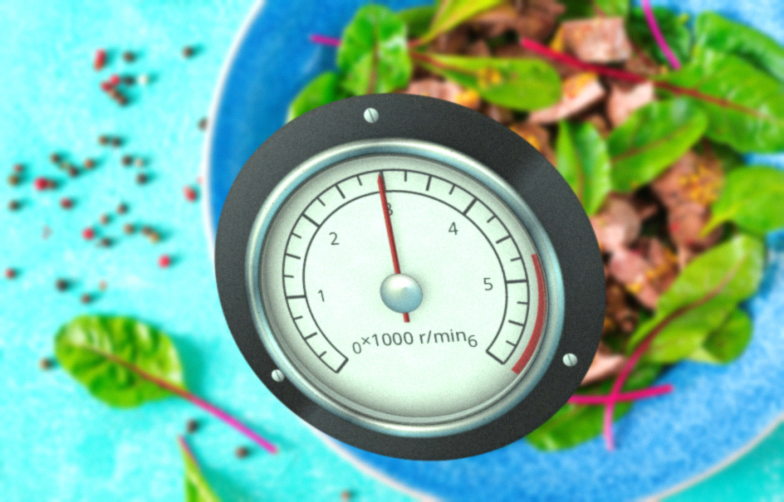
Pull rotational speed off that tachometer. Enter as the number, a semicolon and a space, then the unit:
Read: 3000; rpm
